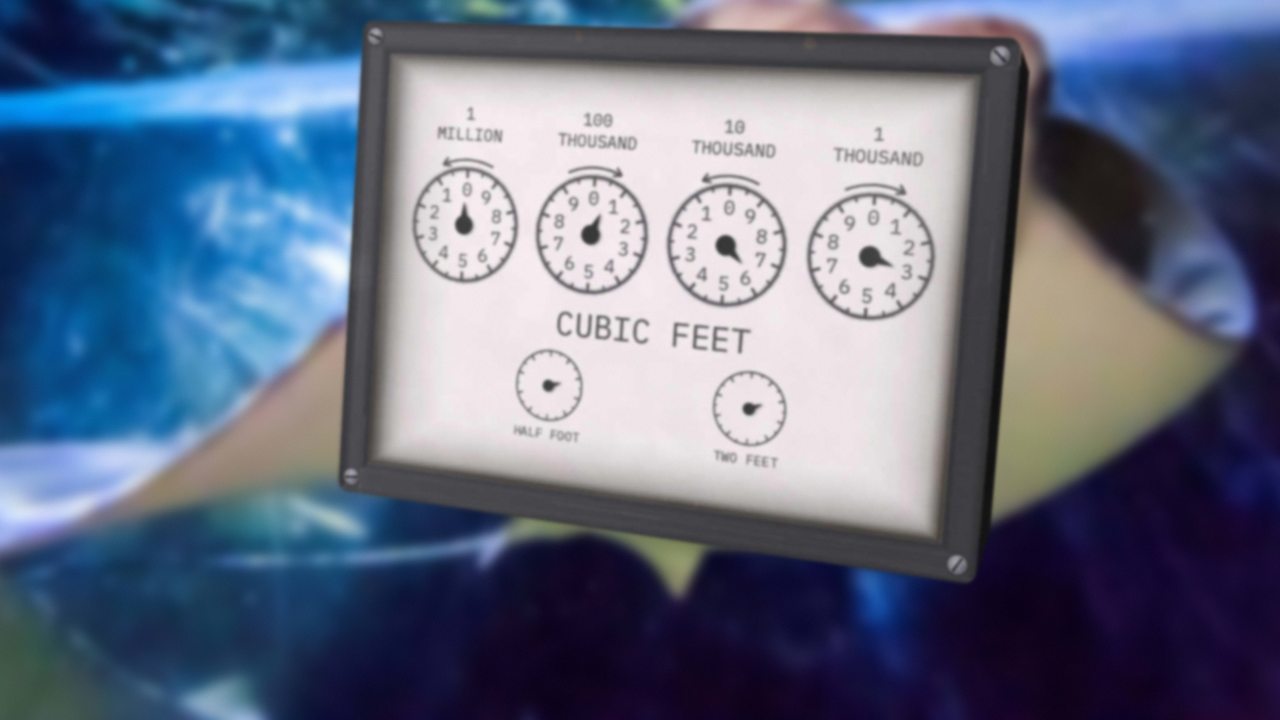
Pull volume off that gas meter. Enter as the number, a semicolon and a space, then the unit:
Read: 6300; ft³
